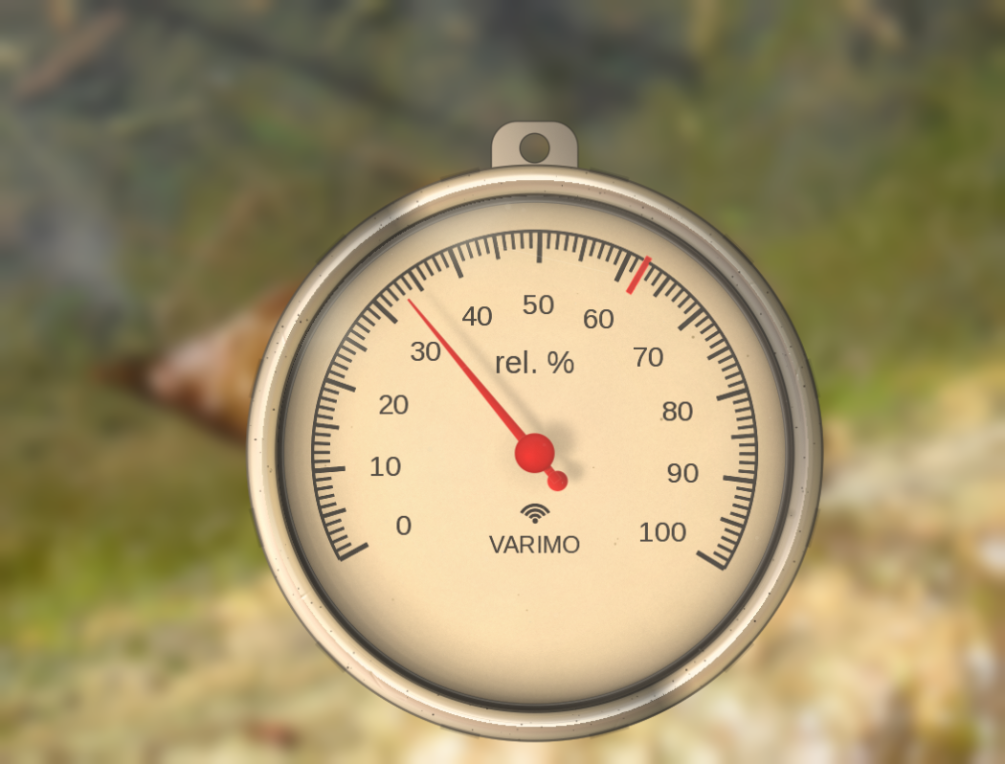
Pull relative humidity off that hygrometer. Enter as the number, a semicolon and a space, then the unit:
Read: 33; %
